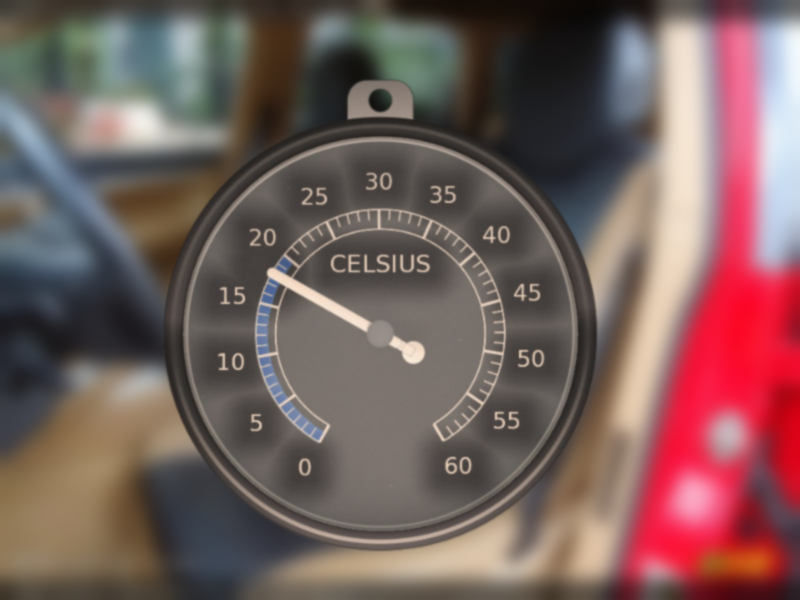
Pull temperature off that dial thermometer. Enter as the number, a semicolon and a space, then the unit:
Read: 18; °C
